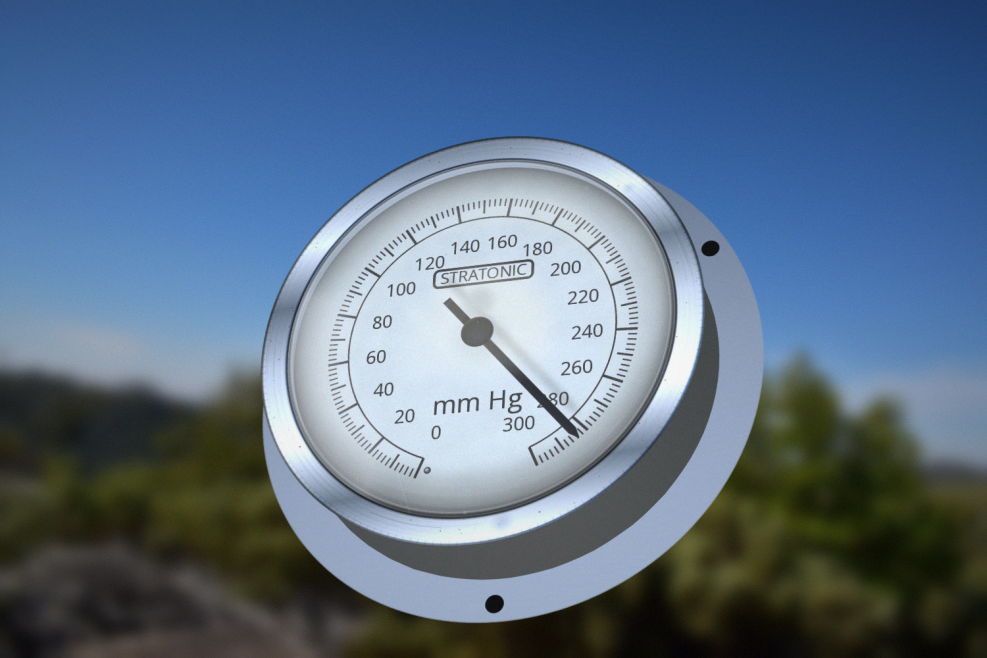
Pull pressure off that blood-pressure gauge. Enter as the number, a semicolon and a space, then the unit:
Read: 284; mmHg
